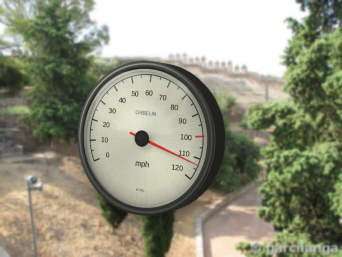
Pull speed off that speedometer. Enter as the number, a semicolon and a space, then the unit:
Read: 112.5; mph
